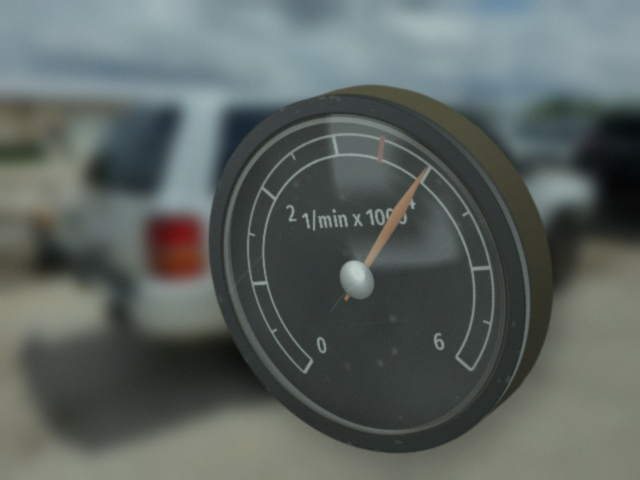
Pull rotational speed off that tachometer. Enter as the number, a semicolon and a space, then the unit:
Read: 4000; rpm
